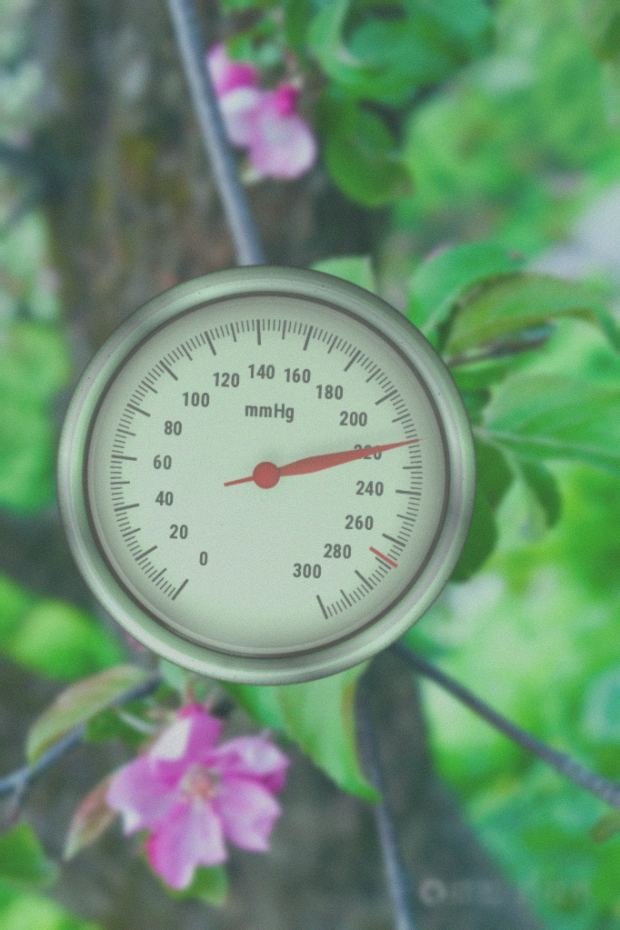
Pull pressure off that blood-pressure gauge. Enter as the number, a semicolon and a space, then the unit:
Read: 220; mmHg
